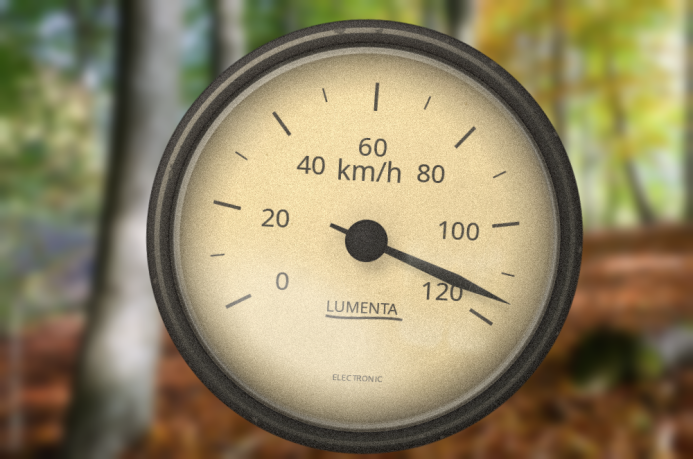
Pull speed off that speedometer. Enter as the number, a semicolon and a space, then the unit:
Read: 115; km/h
